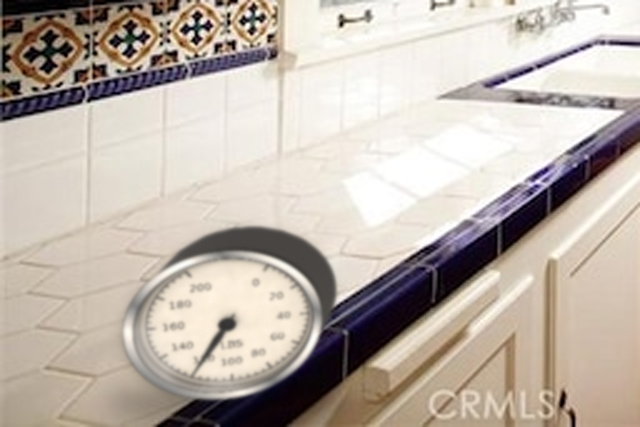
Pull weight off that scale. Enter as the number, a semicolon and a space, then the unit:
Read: 120; lb
